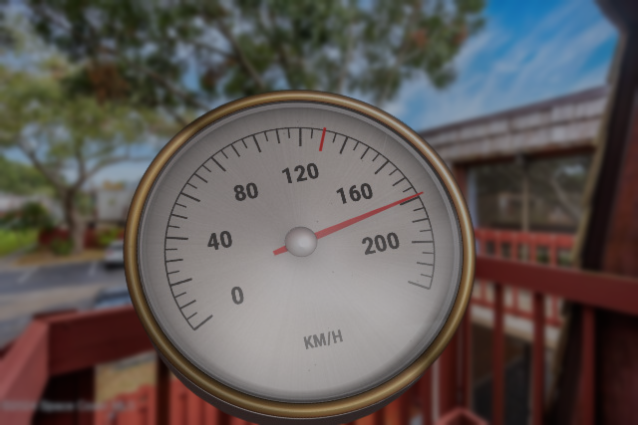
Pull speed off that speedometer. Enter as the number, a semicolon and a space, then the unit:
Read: 180; km/h
